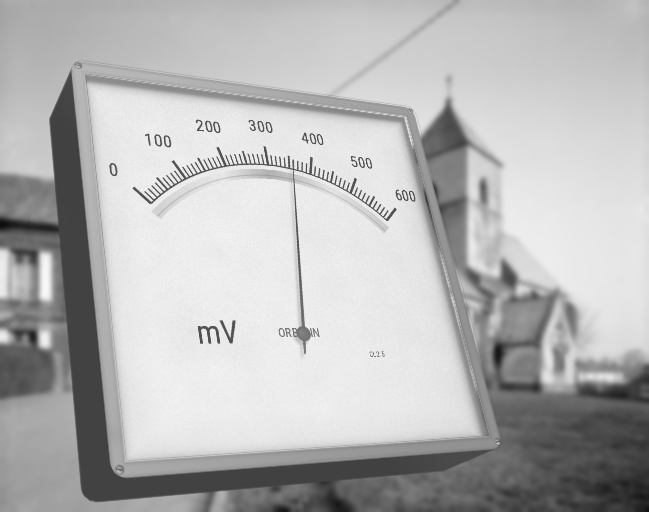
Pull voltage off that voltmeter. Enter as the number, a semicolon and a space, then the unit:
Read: 350; mV
